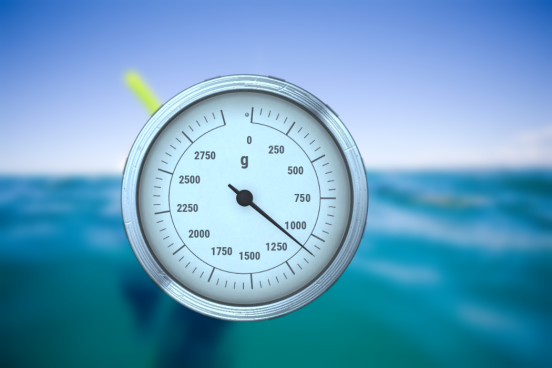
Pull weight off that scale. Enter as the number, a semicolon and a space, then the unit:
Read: 1100; g
